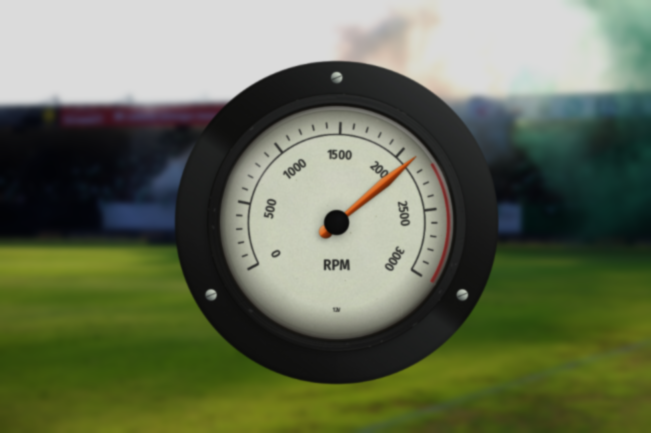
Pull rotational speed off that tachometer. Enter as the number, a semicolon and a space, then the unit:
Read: 2100; rpm
